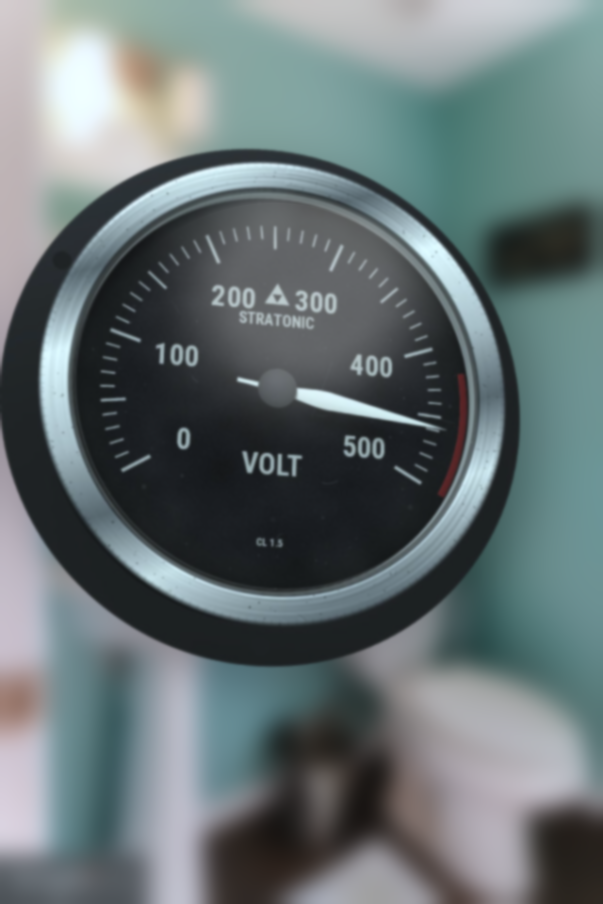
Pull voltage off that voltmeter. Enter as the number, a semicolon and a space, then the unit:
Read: 460; V
